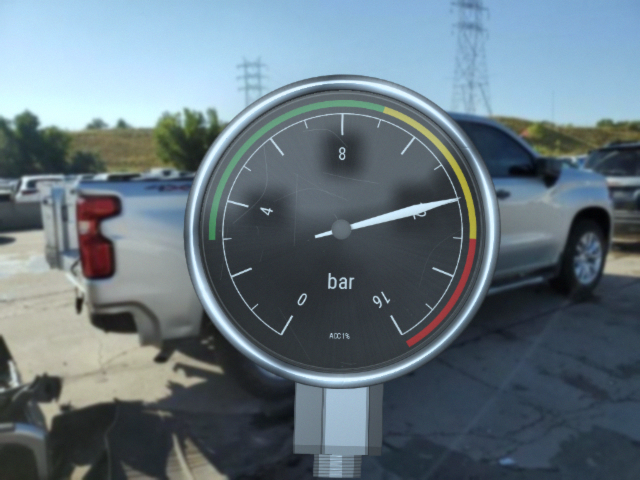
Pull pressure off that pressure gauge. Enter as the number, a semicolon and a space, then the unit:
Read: 12; bar
